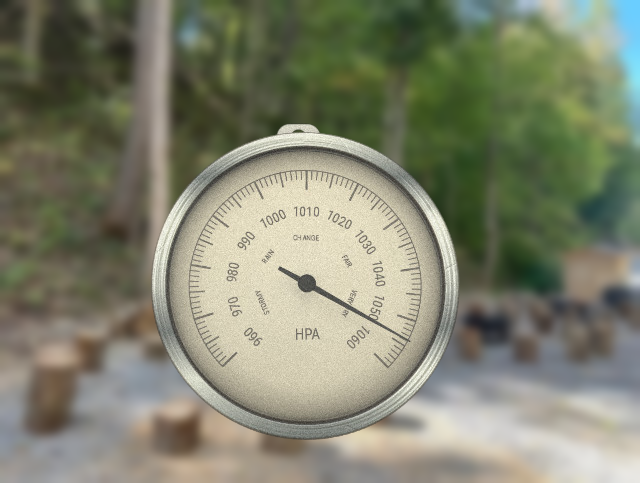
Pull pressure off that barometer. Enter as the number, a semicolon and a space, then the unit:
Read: 1054; hPa
